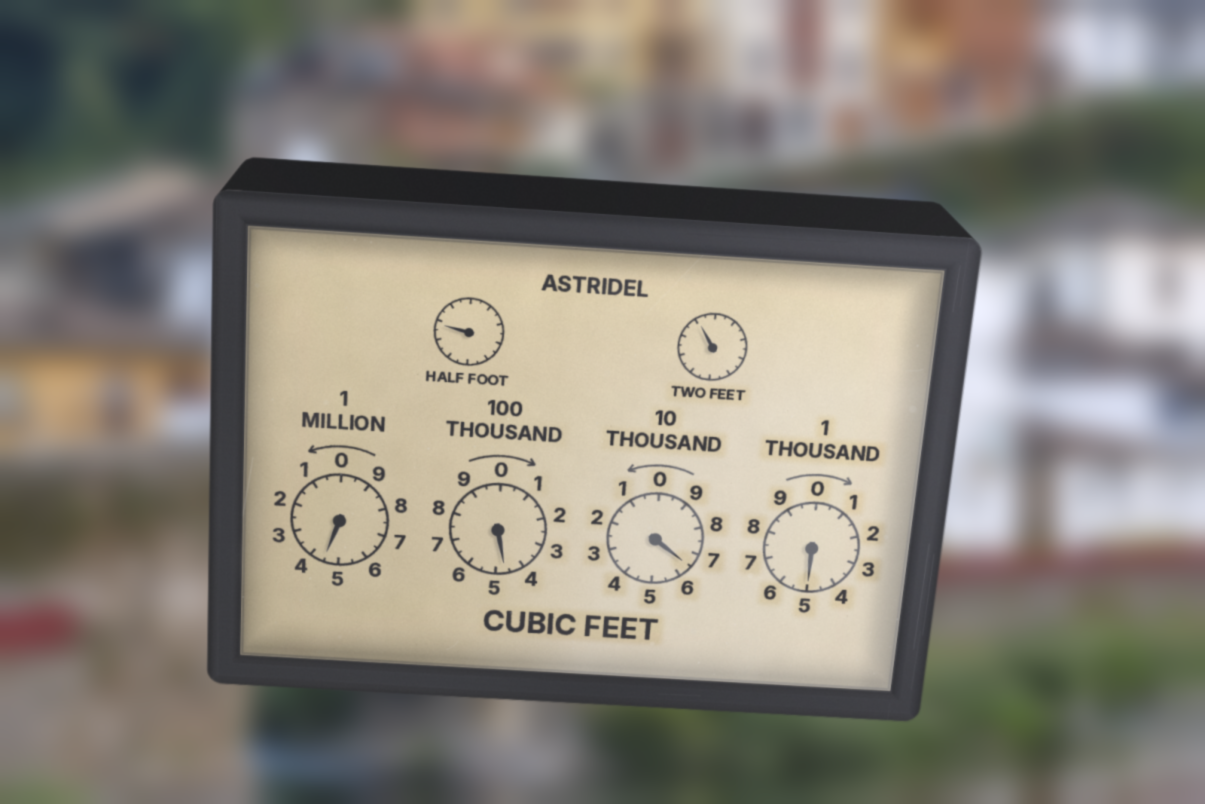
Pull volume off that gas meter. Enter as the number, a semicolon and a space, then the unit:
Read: 446500; ft³
